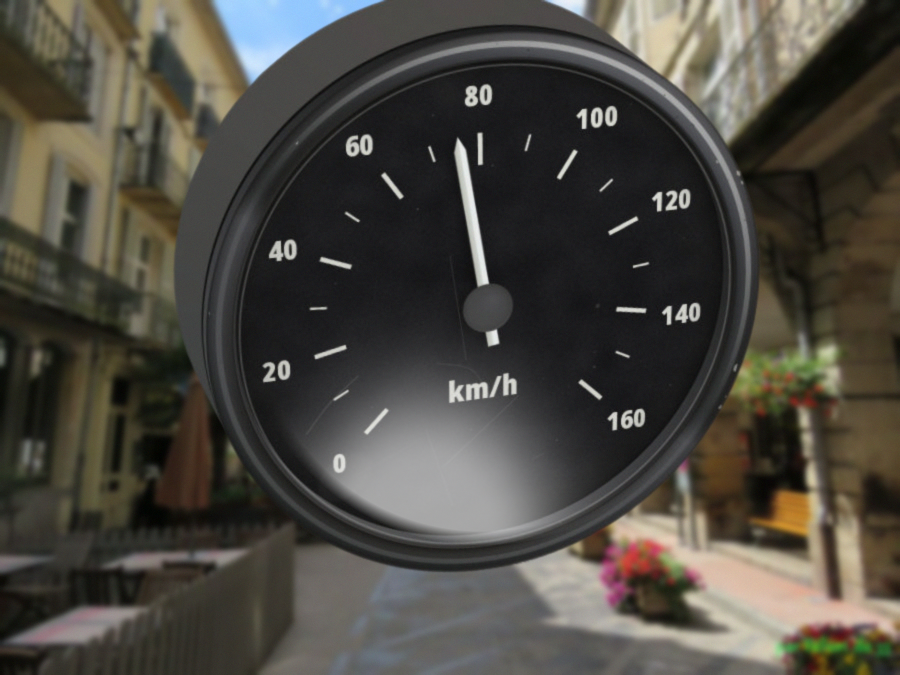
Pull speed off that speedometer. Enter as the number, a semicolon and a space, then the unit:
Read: 75; km/h
